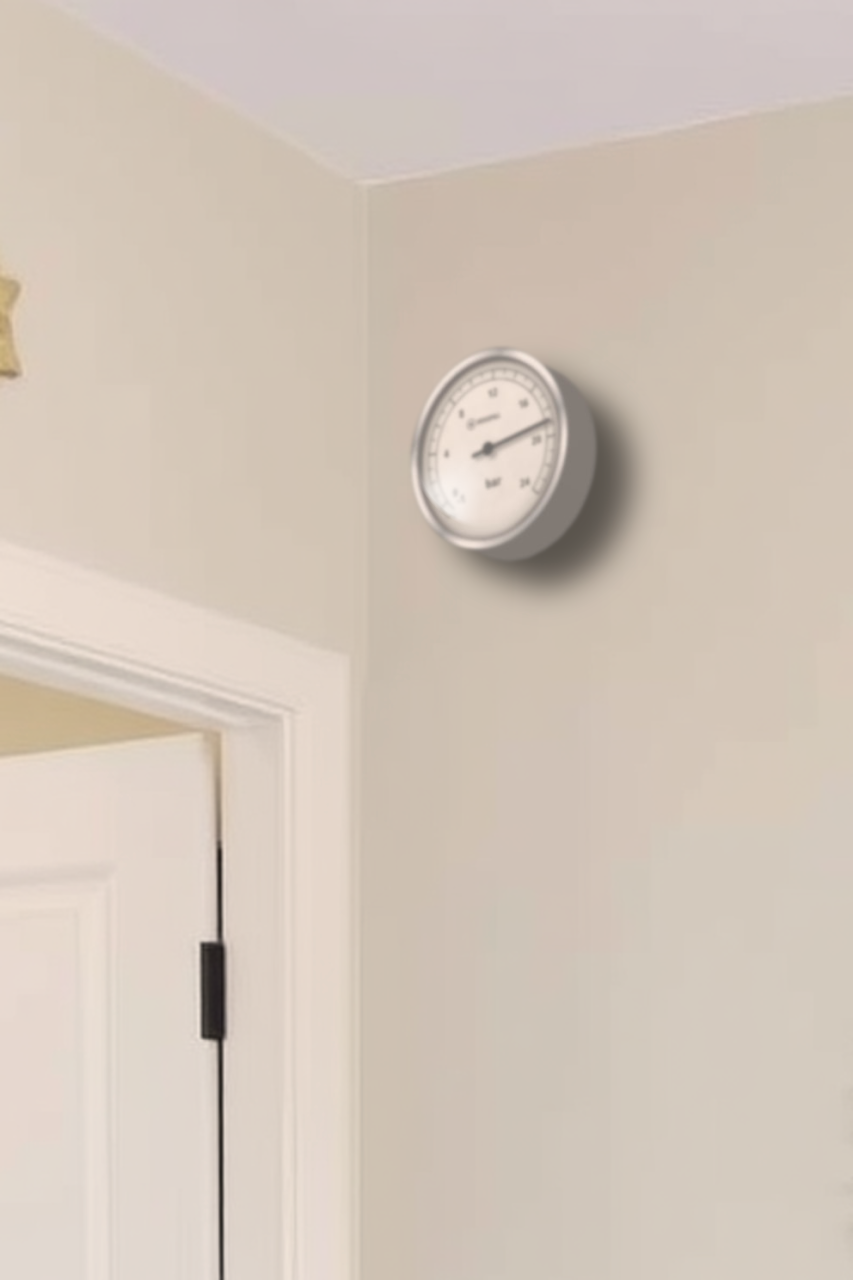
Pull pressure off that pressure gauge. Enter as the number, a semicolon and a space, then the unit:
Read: 19; bar
